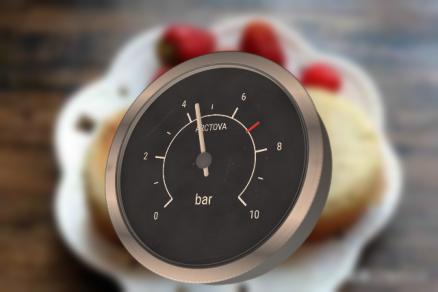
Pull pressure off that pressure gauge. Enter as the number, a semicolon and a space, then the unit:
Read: 4.5; bar
